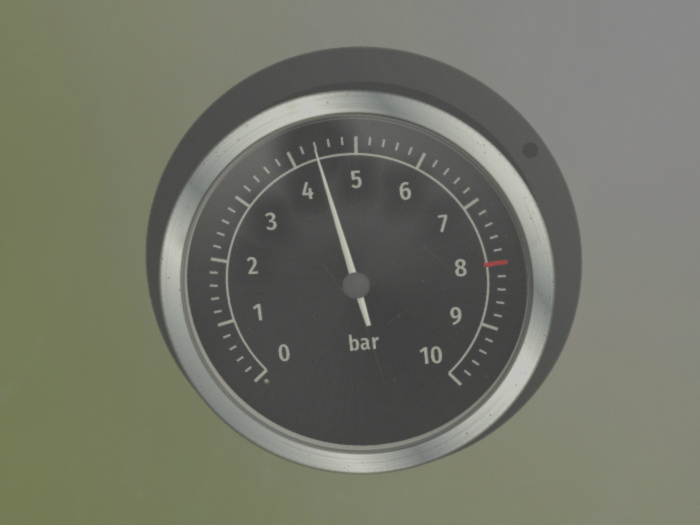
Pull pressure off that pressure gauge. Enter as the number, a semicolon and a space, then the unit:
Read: 4.4; bar
